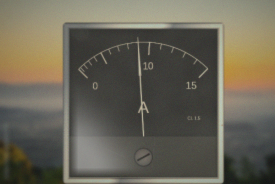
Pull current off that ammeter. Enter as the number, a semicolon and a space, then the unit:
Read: 9; A
